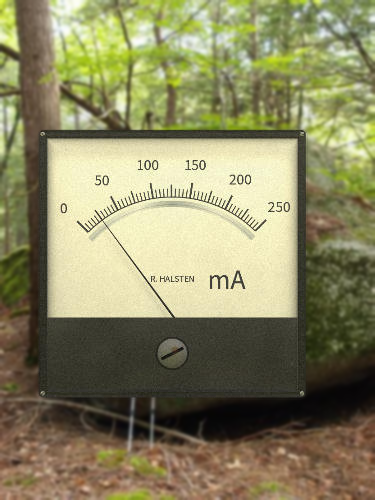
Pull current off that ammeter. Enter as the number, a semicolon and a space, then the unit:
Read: 25; mA
